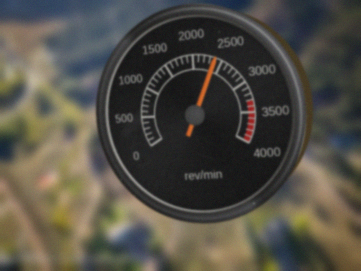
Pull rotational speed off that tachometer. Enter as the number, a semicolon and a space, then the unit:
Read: 2400; rpm
